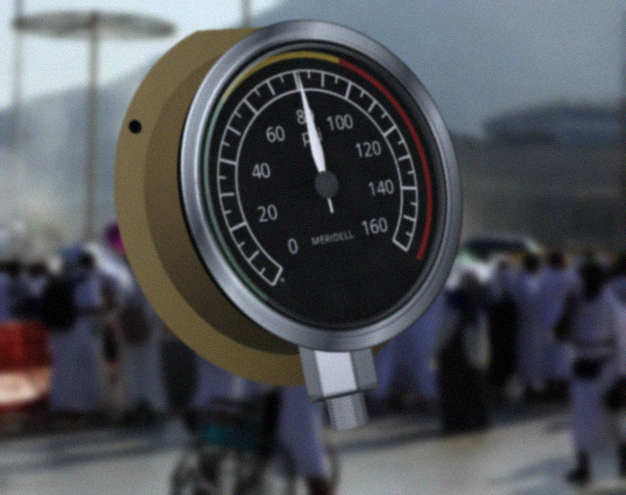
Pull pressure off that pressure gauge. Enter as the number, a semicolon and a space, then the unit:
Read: 80; psi
